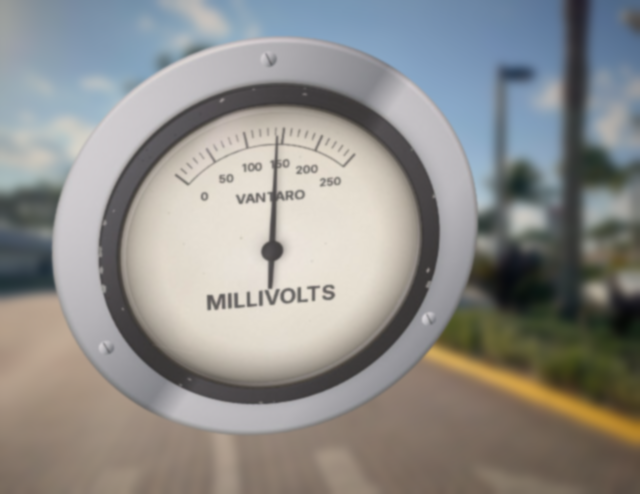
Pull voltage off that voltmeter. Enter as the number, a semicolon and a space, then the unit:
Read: 140; mV
